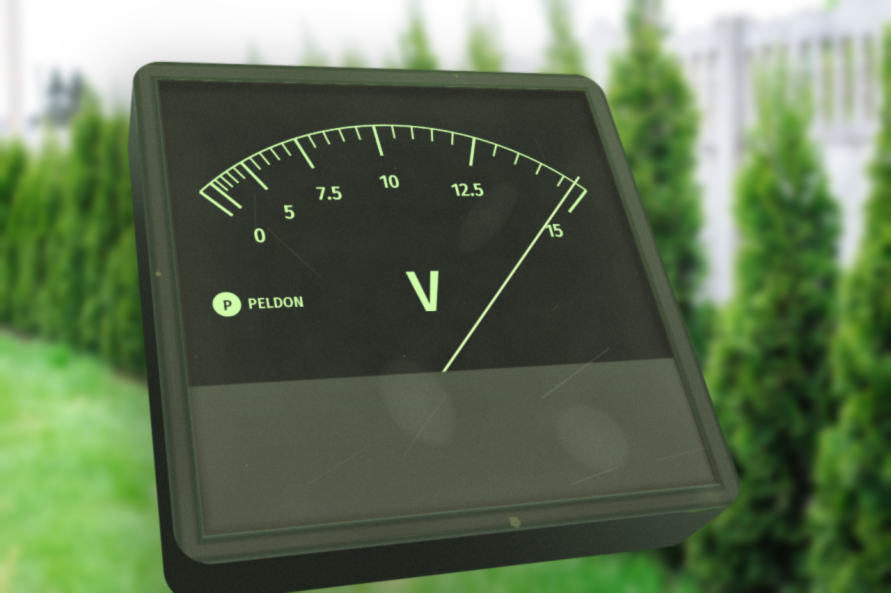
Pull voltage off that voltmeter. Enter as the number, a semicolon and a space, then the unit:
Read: 14.75; V
